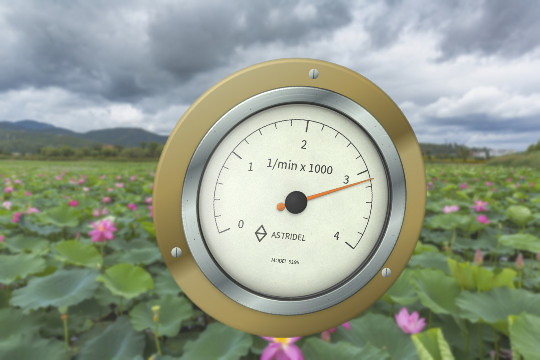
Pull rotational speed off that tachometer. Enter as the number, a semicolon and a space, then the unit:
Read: 3100; rpm
